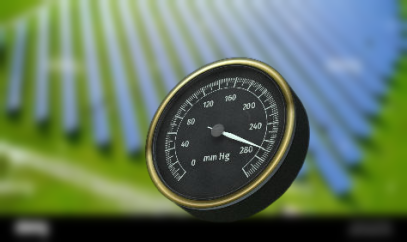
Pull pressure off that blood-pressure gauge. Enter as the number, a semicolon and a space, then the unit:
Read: 270; mmHg
